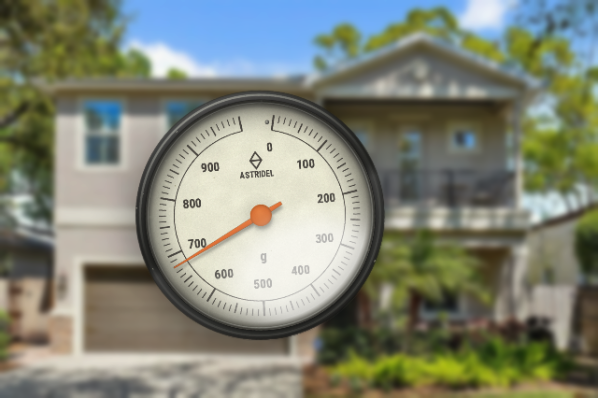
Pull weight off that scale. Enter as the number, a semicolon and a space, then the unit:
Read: 680; g
